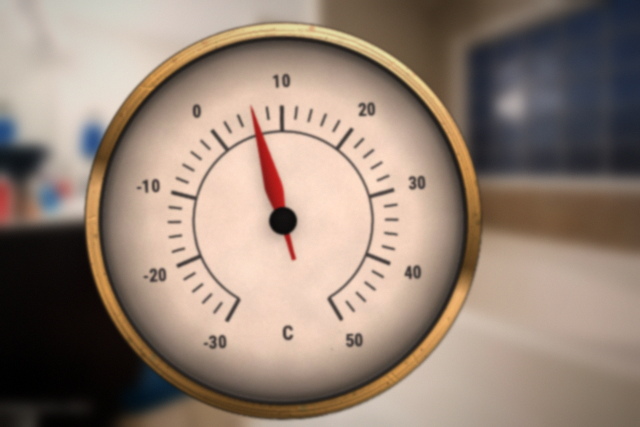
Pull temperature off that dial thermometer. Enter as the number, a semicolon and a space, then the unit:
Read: 6; °C
